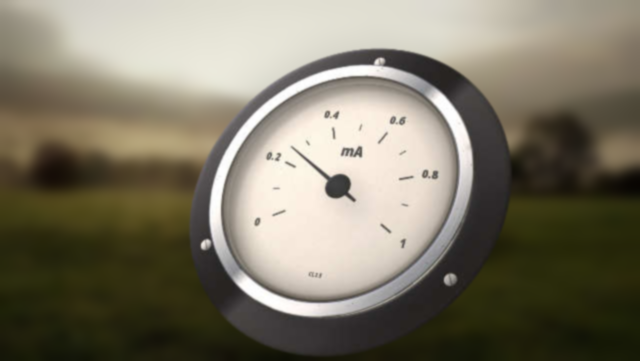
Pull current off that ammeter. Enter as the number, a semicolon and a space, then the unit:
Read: 0.25; mA
